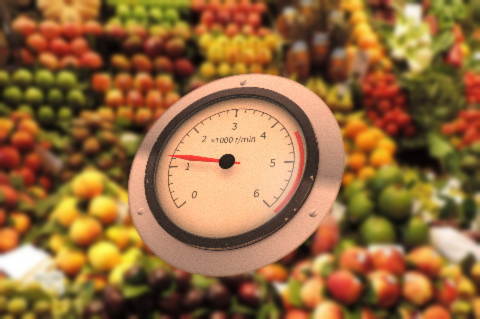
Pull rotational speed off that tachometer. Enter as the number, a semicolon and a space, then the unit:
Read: 1200; rpm
